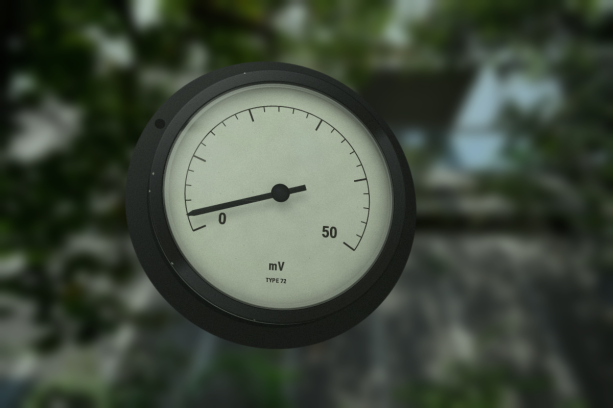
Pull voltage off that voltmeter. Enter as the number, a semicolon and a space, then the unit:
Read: 2; mV
